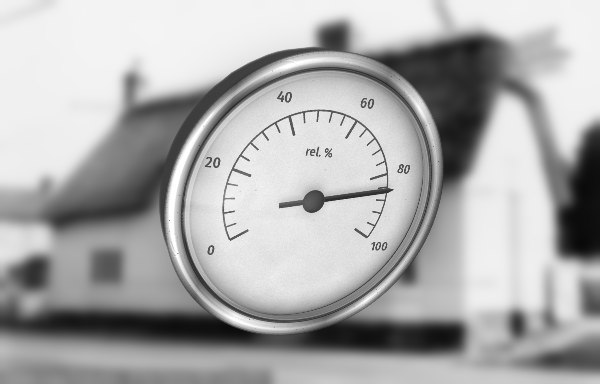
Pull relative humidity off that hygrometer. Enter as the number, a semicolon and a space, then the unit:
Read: 84; %
